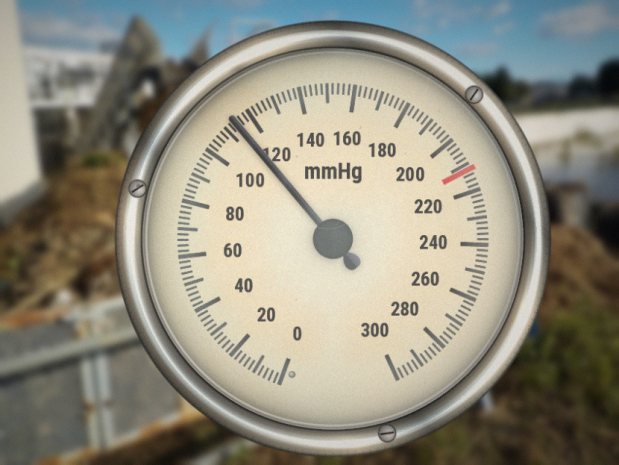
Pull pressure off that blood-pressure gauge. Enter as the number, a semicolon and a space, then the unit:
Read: 114; mmHg
